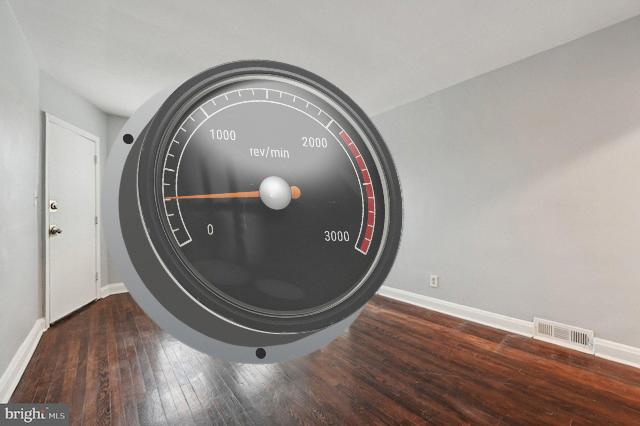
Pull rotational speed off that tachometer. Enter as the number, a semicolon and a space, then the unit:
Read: 300; rpm
